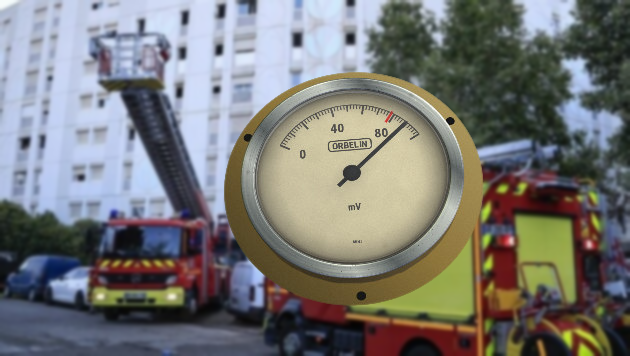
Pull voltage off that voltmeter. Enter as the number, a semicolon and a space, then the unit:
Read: 90; mV
